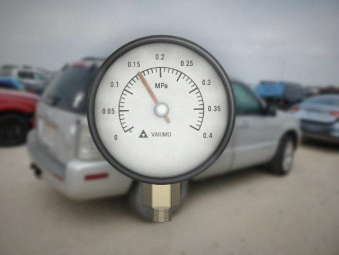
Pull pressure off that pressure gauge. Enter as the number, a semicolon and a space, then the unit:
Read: 0.15; MPa
